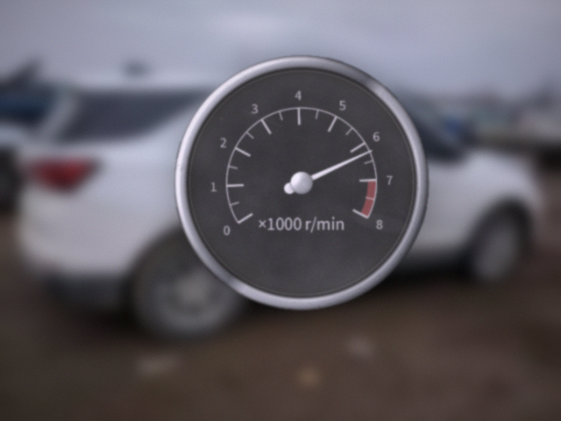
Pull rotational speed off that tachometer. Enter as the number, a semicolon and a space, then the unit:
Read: 6250; rpm
